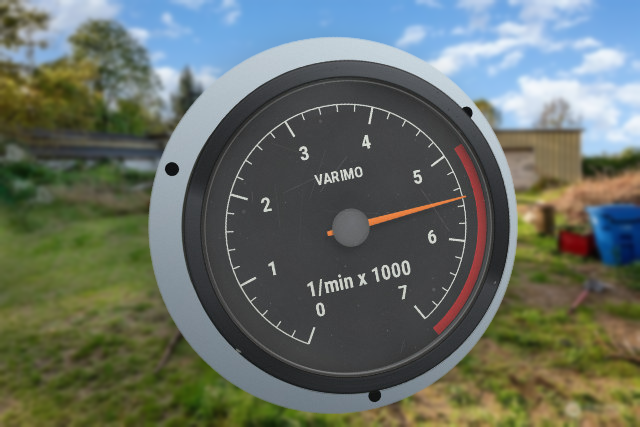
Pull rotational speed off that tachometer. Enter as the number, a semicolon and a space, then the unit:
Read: 5500; rpm
